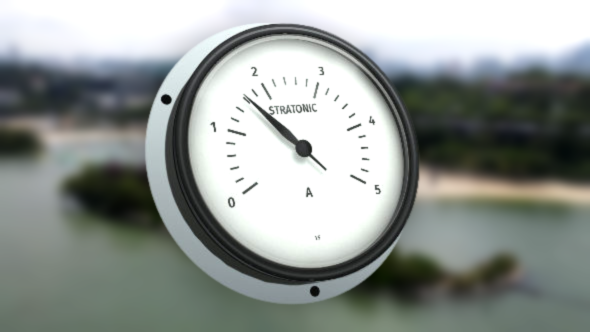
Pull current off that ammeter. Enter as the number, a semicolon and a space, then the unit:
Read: 1.6; A
